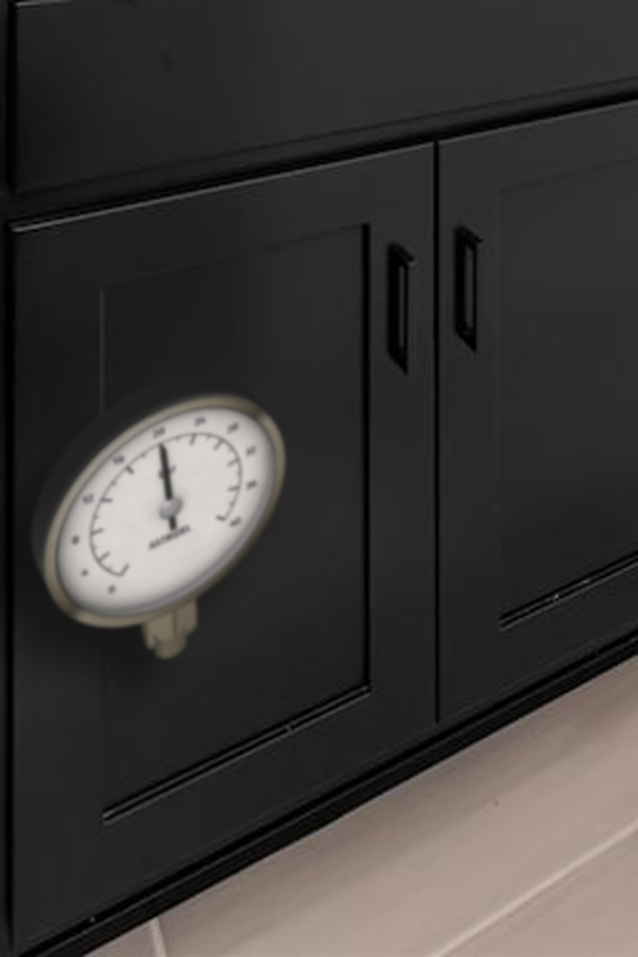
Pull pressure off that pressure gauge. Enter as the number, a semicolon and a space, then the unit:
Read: 20; bar
